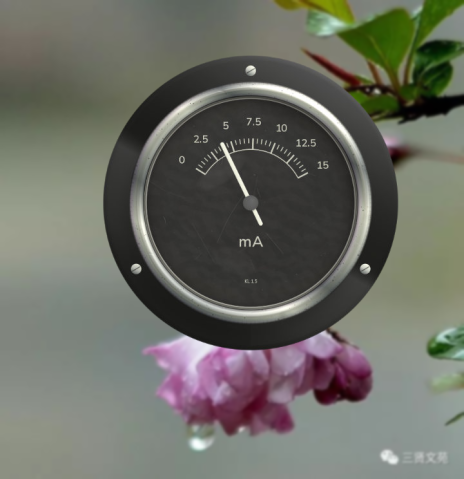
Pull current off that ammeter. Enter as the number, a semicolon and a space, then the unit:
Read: 4; mA
